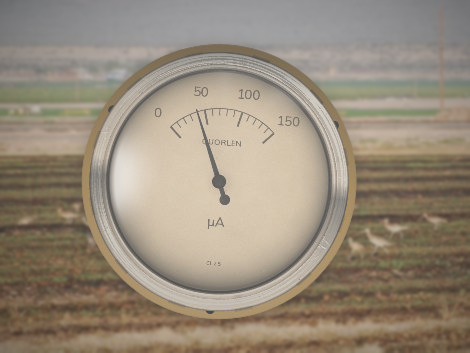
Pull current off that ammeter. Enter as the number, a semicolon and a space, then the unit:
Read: 40; µA
